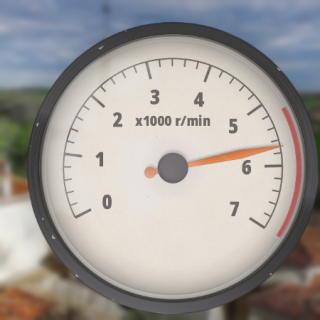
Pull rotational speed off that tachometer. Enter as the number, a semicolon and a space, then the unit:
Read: 5700; rpm
